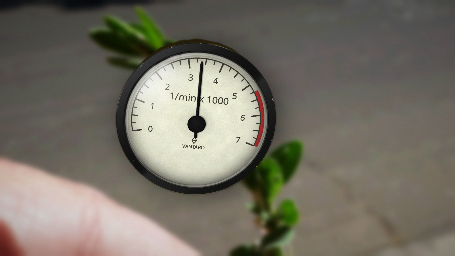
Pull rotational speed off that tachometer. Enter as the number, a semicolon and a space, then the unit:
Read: 3375; rpm
